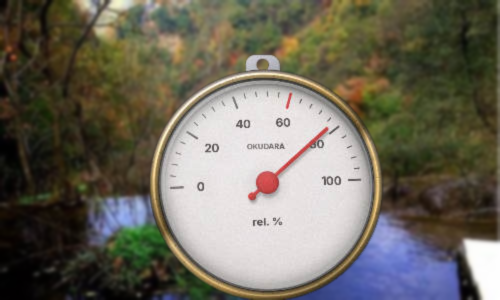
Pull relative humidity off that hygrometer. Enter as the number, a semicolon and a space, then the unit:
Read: 78; %
